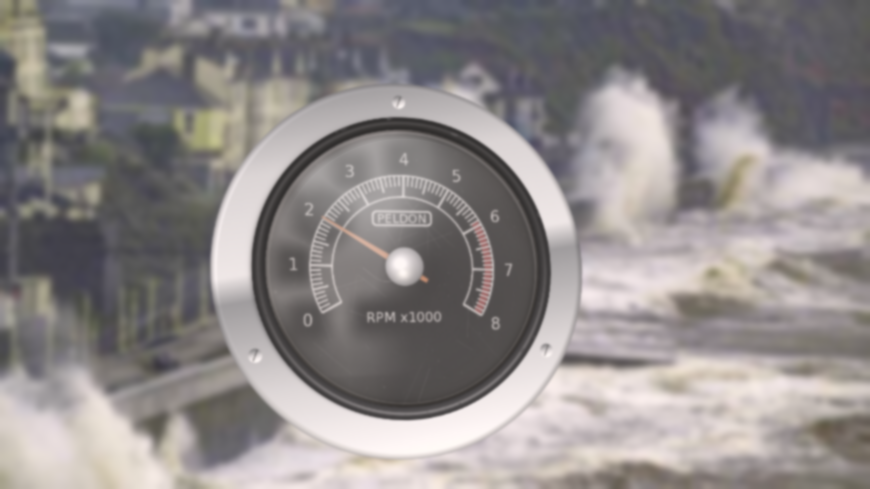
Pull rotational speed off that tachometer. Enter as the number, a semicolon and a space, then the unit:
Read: 2000; rpm
